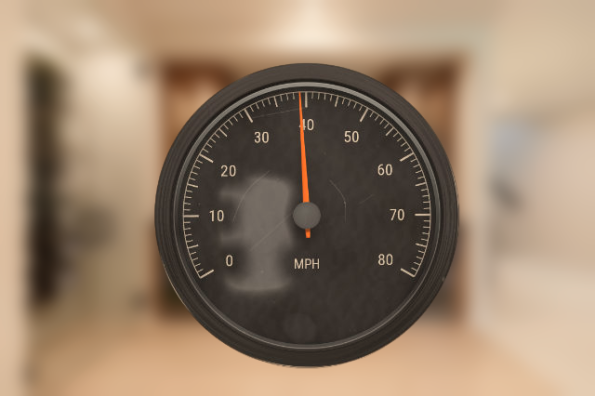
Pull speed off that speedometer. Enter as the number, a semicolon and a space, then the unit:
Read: 39; mph
